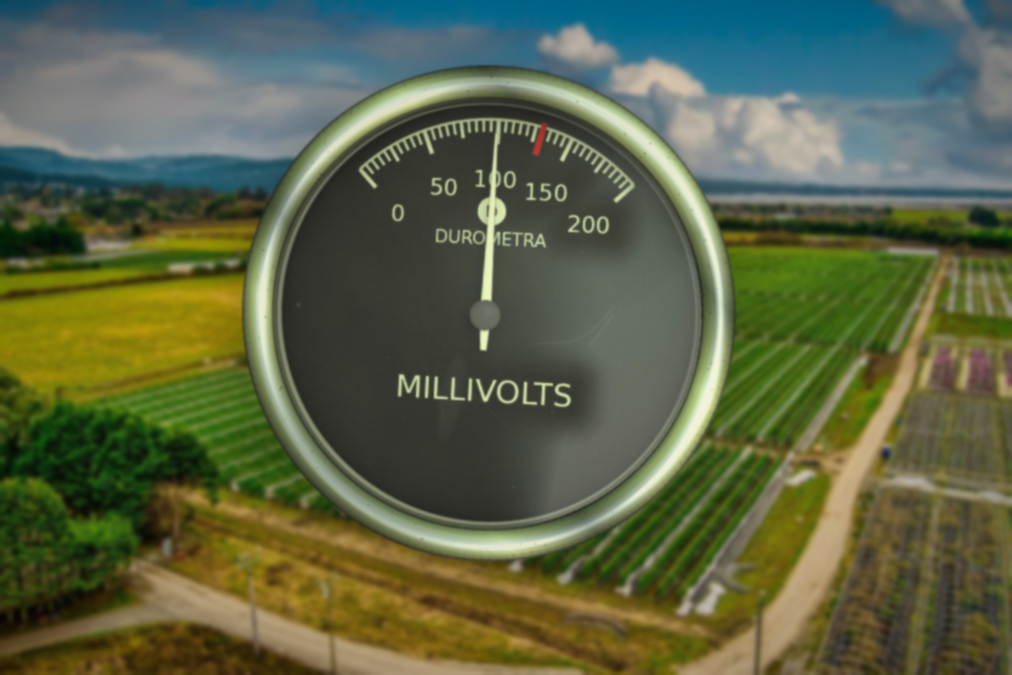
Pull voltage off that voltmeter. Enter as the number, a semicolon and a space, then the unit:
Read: 100; mV
